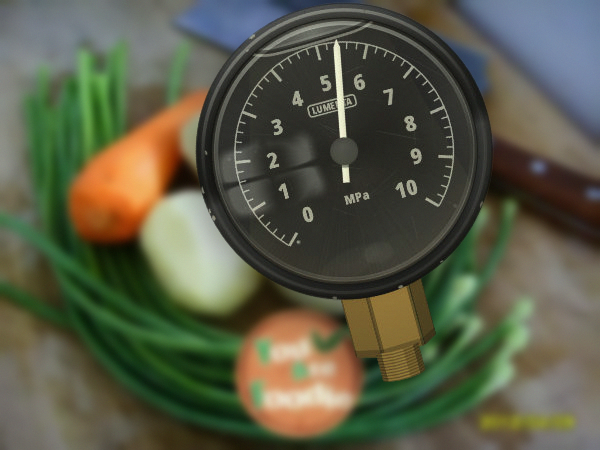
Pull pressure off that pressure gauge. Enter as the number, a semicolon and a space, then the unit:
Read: 5.4; MPa
